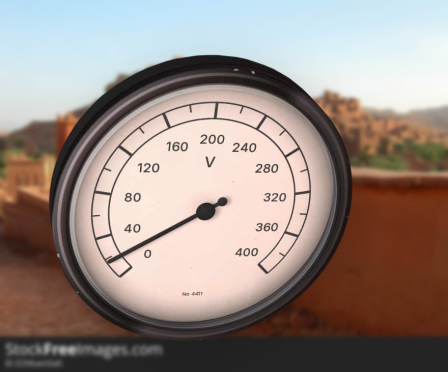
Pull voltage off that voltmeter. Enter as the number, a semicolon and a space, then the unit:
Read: 20; V
